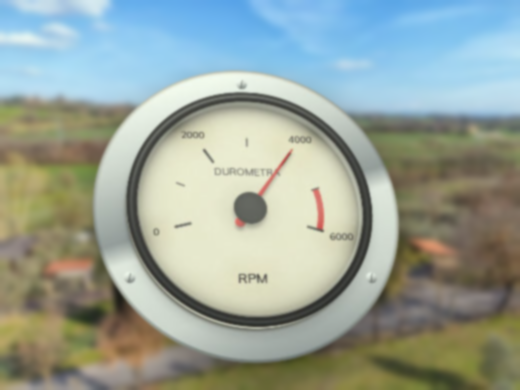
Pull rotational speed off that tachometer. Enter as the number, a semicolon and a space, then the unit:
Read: 4000; rpm
